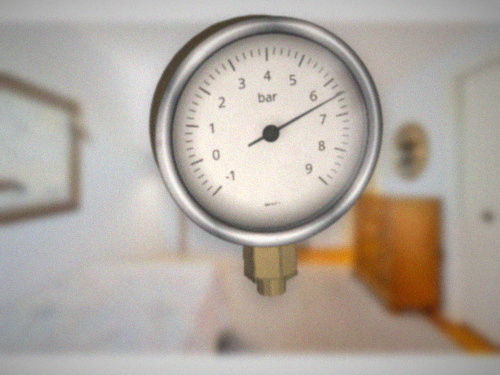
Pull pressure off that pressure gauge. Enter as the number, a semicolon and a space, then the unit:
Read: 6.4; bar
